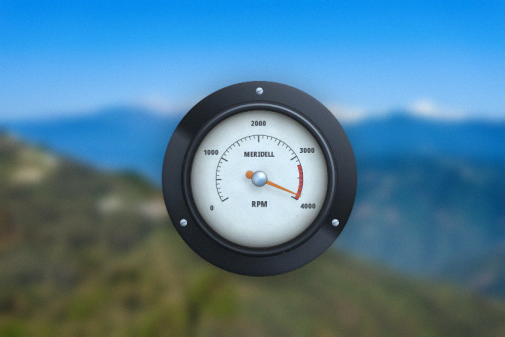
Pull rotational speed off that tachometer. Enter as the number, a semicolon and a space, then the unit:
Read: 3900; rpm
